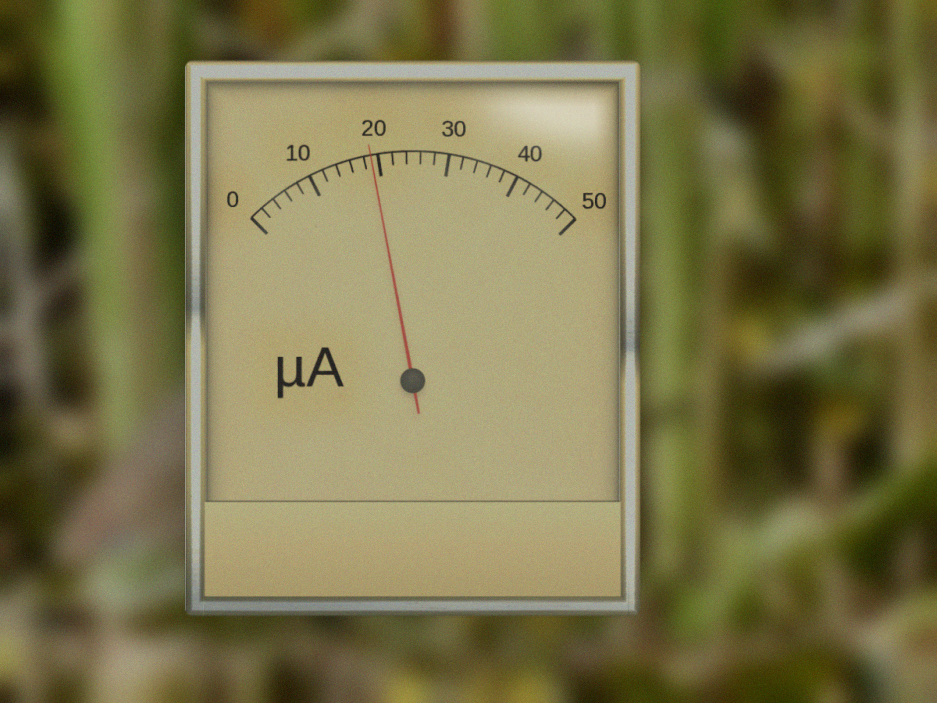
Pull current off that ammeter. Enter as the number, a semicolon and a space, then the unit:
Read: 19; µA
